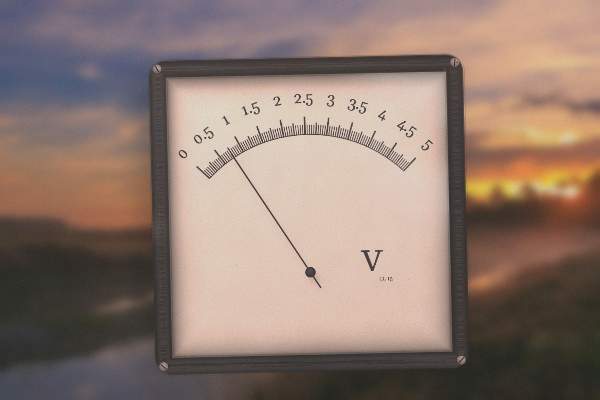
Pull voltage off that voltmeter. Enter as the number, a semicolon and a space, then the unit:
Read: 0.75; V
